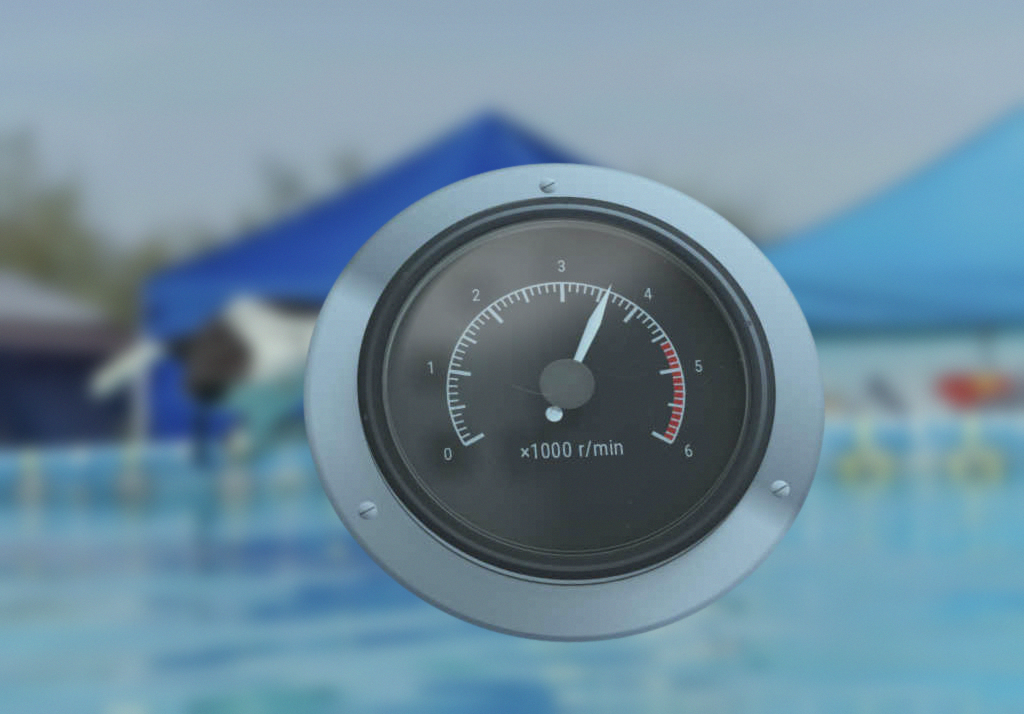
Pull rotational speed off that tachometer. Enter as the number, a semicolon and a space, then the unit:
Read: 3600; rpm
